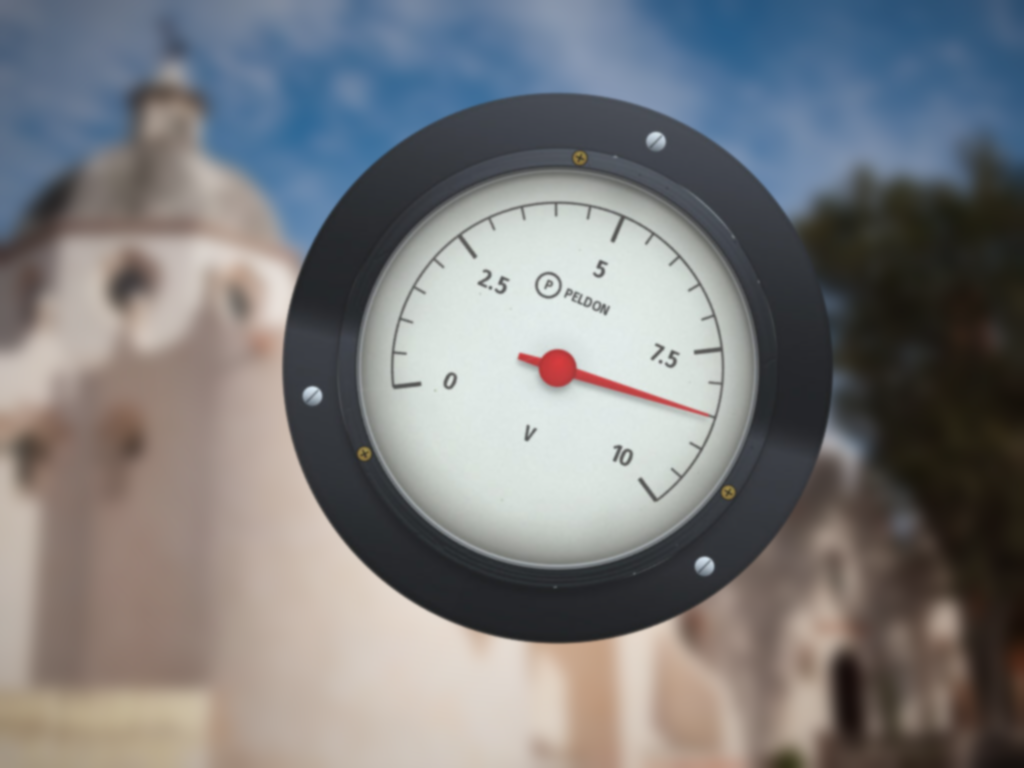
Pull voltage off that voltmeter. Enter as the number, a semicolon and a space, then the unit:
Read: 8.5; V
